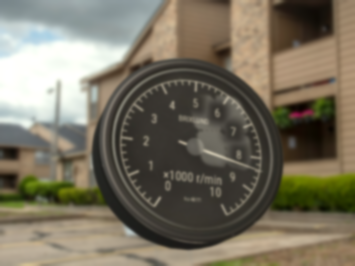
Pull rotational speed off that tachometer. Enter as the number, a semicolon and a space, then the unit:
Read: 8400; rpm
